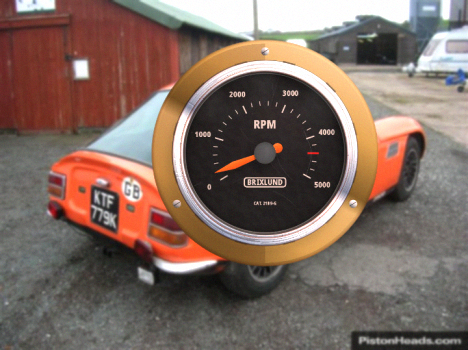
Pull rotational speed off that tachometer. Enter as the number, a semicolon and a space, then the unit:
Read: 200; rpm
